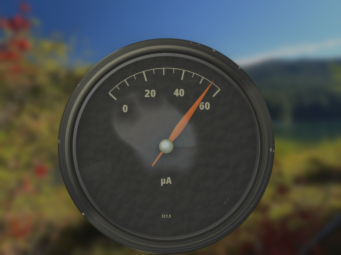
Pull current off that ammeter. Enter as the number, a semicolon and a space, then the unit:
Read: 55; µA
